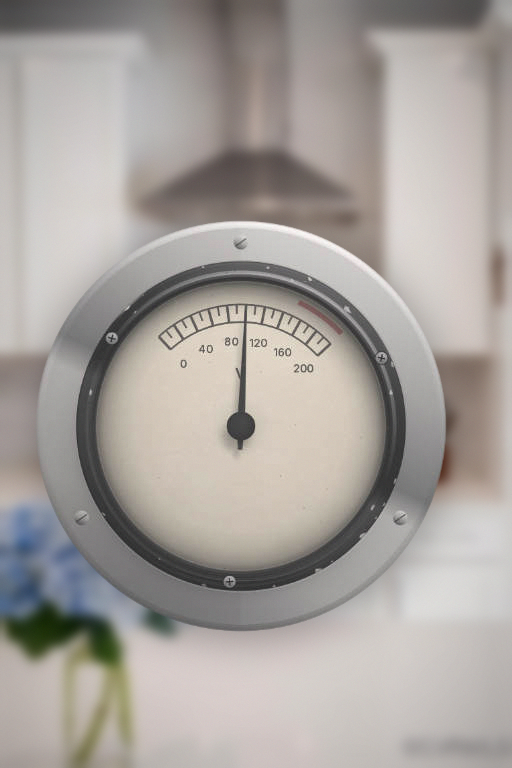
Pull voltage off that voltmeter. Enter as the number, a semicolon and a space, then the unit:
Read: 100; V
